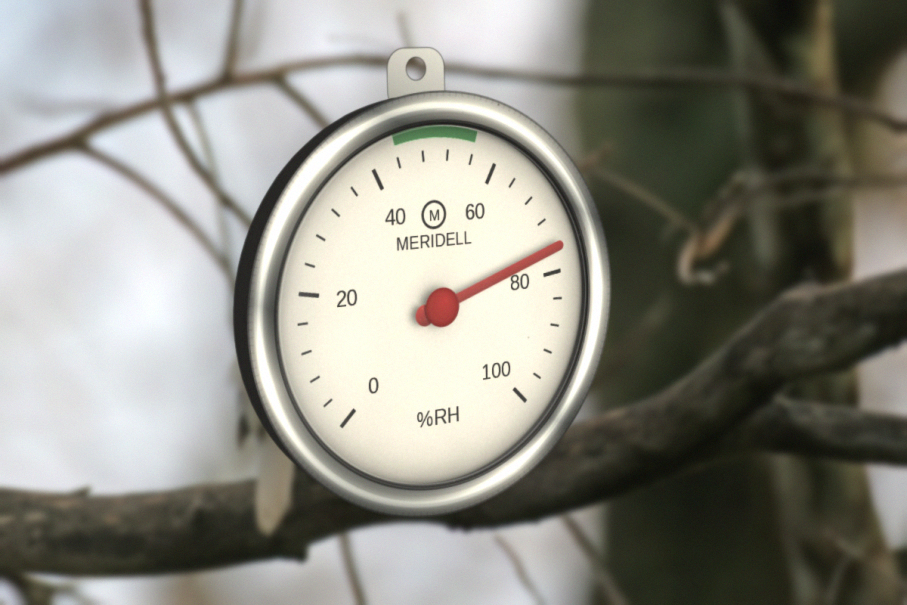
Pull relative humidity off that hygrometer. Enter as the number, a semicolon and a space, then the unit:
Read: 76; %
